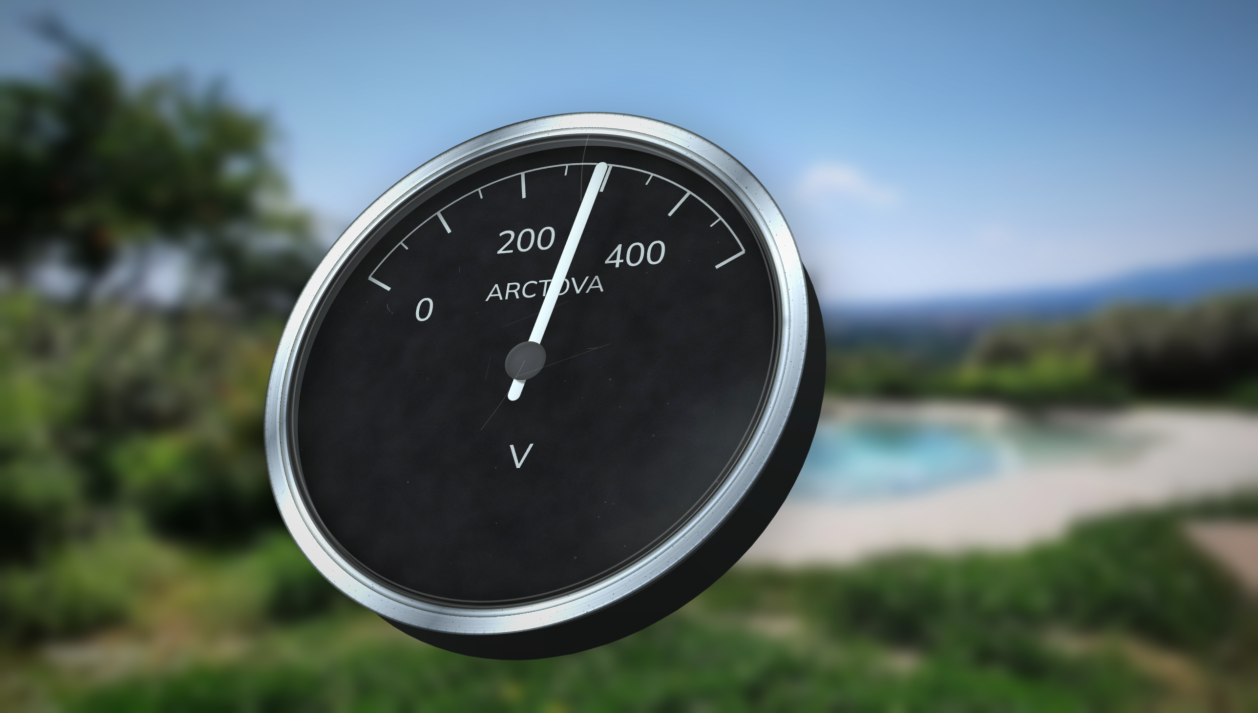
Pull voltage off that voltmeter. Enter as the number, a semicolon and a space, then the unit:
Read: 300; V
